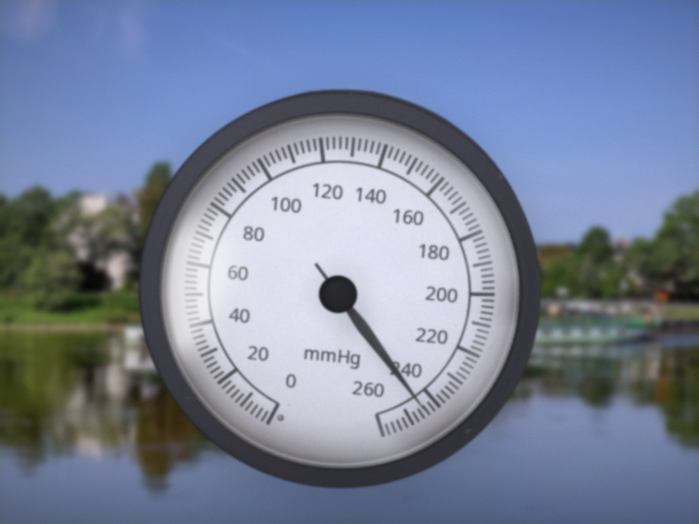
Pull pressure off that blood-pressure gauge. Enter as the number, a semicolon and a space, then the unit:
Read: 244; mmHg
